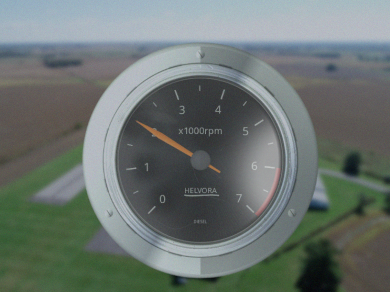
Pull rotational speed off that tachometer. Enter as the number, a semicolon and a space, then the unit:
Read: 2000; rpm
